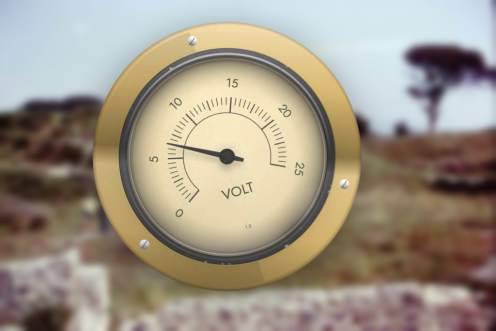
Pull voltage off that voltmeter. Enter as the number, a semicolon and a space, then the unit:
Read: 6.5; V
